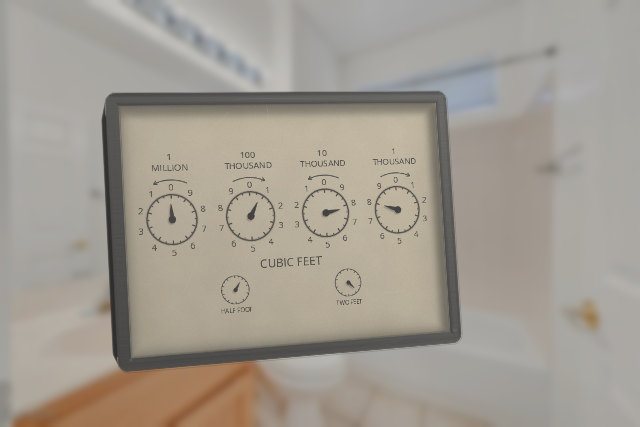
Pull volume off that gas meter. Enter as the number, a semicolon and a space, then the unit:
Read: 7800; ft³
